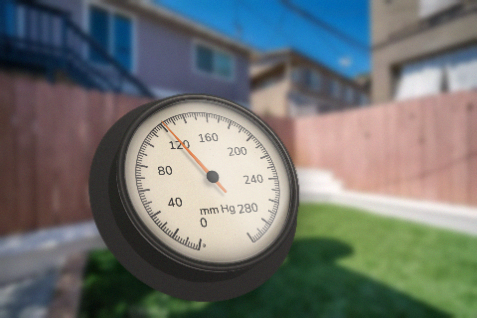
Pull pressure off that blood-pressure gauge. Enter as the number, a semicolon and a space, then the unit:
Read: 120; mmHg
